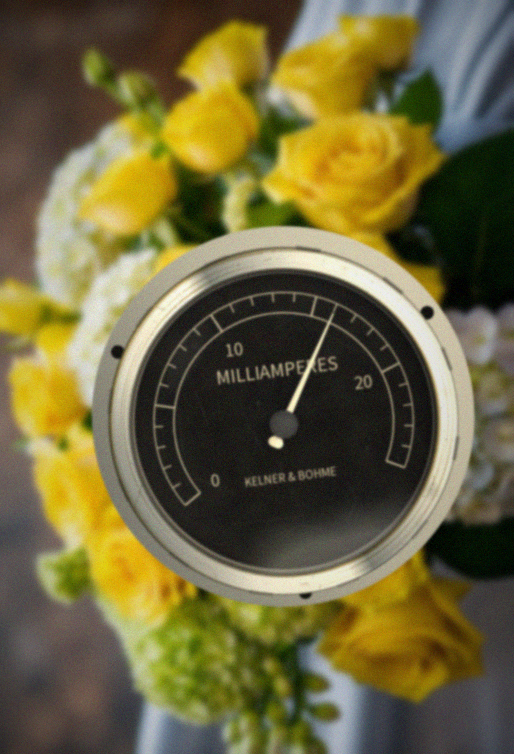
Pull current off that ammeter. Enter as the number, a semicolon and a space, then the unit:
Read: 16; mA
